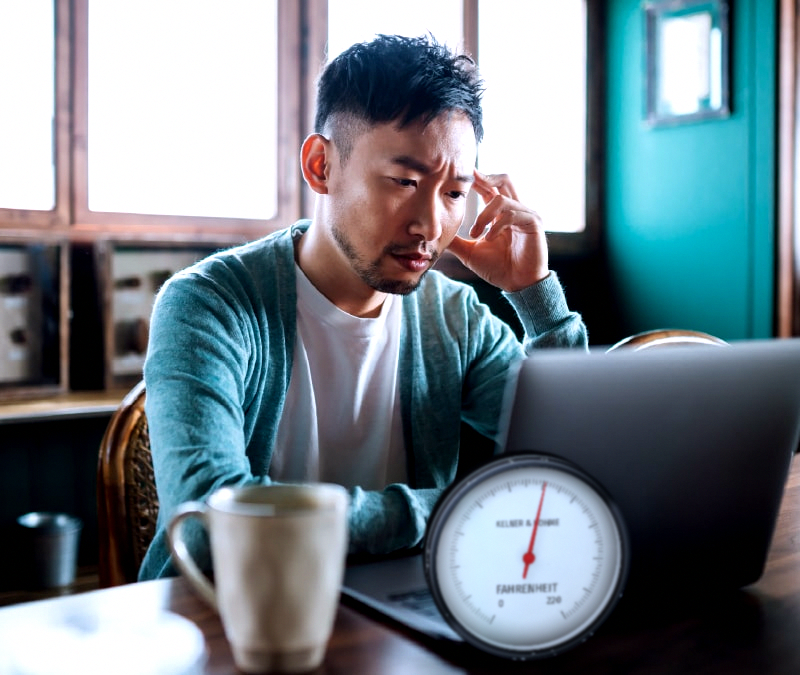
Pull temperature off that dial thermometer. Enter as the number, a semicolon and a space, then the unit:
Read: 120; °F
